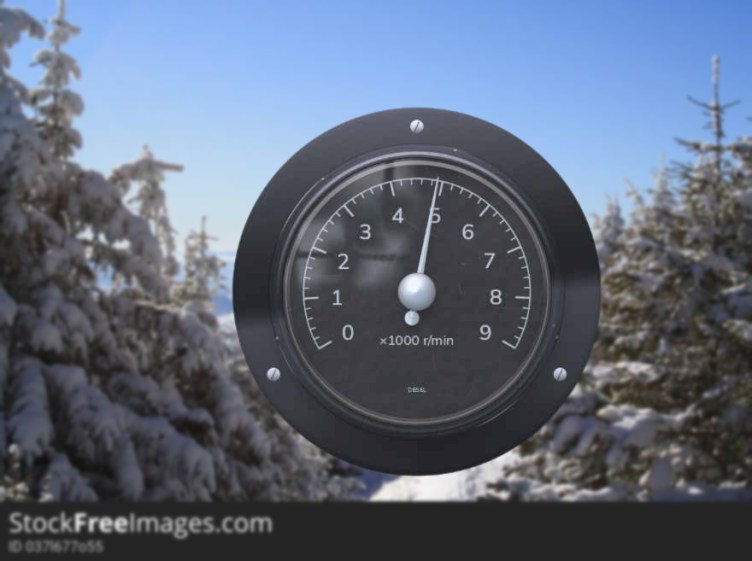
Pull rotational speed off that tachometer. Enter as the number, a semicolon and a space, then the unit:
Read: 4900; rpm
